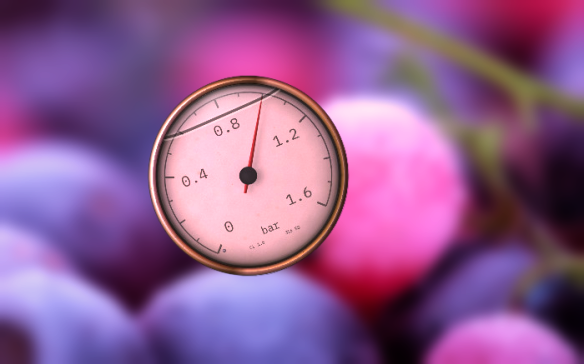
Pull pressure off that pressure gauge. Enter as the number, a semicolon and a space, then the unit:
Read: 1; bar
